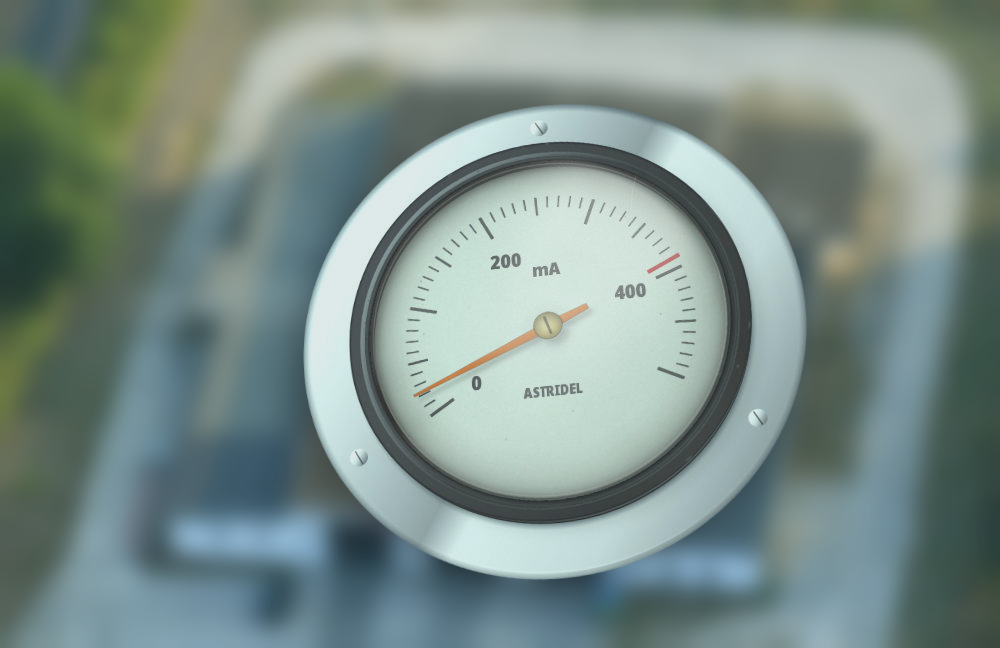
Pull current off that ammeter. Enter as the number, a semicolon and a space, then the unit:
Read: 20; mA
